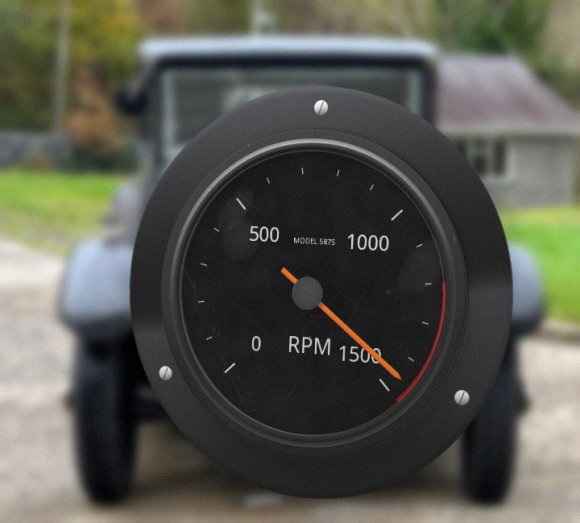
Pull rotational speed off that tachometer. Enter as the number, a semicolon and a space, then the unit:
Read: 1450; rpm
